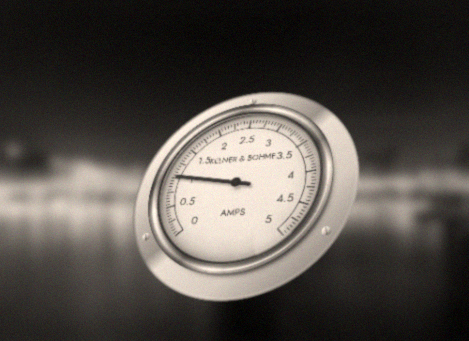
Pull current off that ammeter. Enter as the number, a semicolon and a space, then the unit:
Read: 1; A
